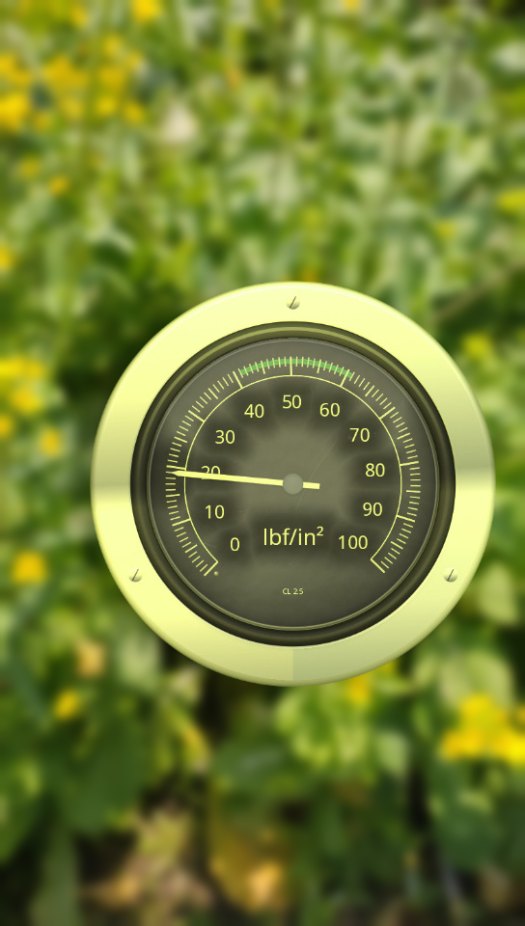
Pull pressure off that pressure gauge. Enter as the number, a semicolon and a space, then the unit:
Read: 19; psi
